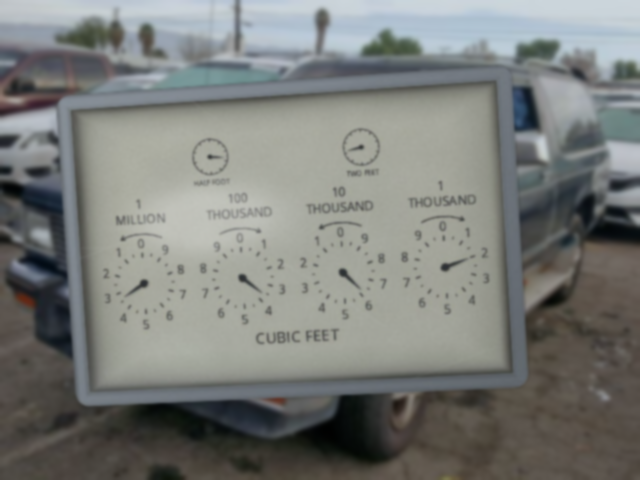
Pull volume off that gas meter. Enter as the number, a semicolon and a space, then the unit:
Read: 336200; ft³
